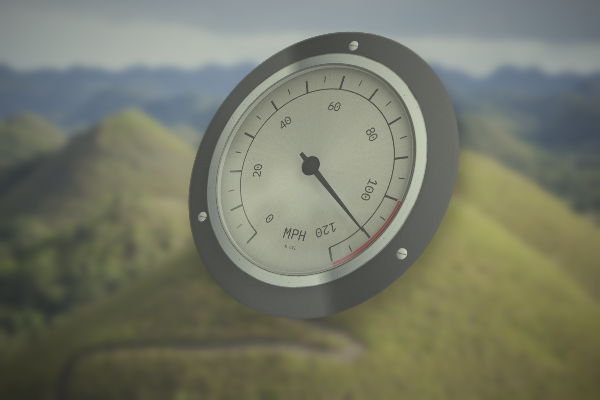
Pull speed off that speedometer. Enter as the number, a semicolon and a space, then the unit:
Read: 110; mph
